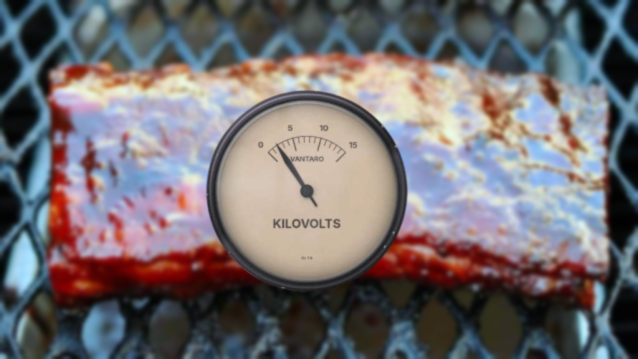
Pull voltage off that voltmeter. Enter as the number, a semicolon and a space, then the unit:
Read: 2; kV
